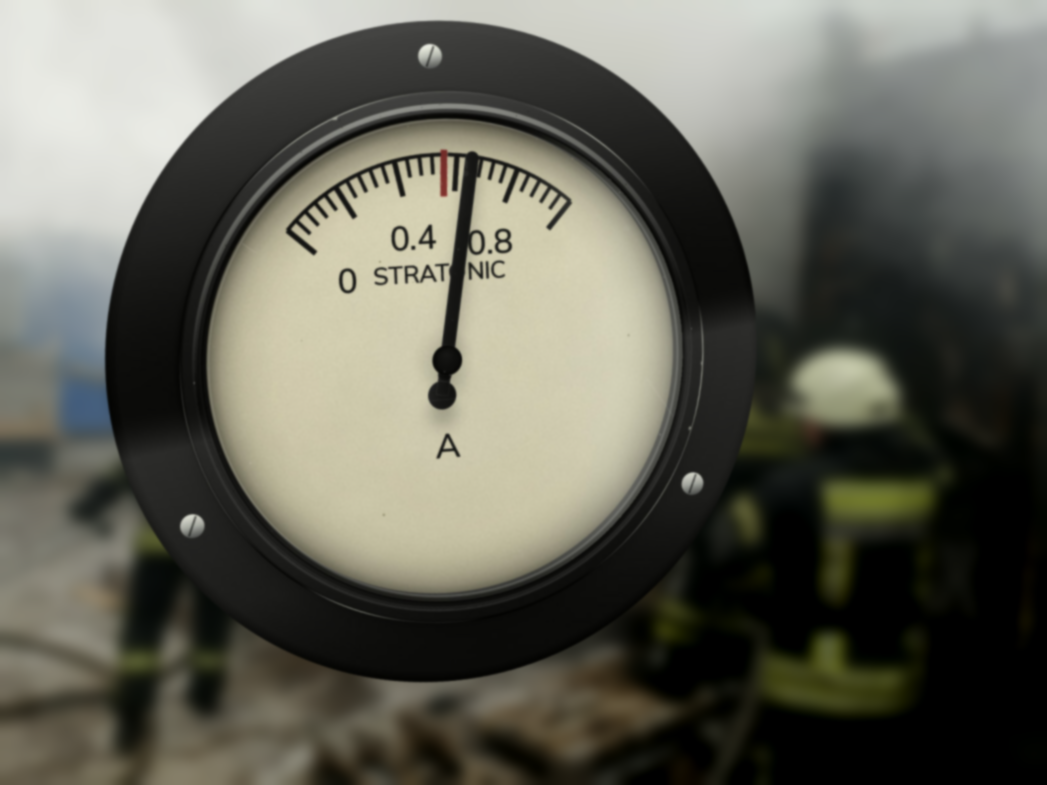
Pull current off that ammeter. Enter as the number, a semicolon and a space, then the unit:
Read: 0.64; A
